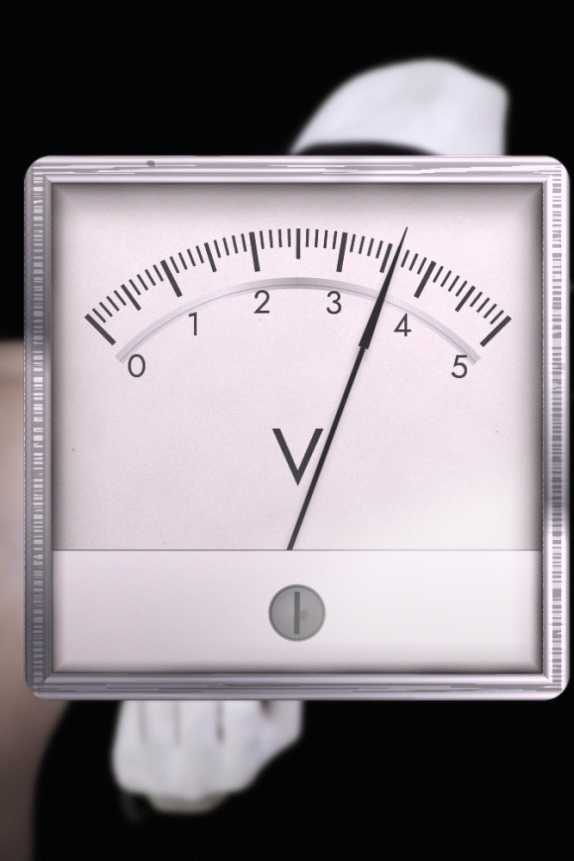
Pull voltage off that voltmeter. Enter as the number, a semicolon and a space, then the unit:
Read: 3.6; V
